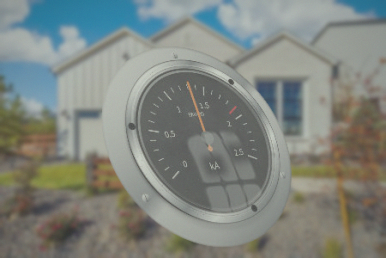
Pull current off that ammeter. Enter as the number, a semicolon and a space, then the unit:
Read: 1.3; kA
